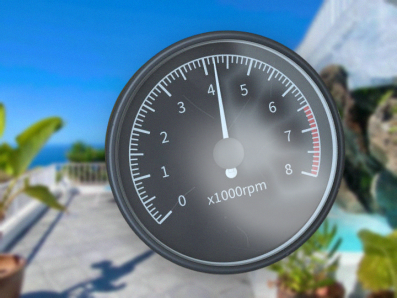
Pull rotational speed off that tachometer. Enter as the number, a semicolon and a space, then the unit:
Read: 4200; rpm
